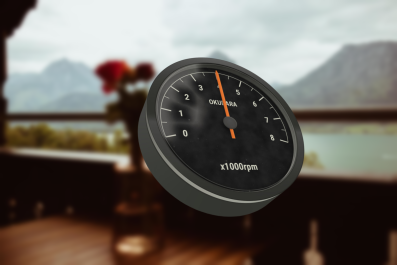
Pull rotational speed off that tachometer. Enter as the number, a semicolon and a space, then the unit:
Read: 4000; rpm
